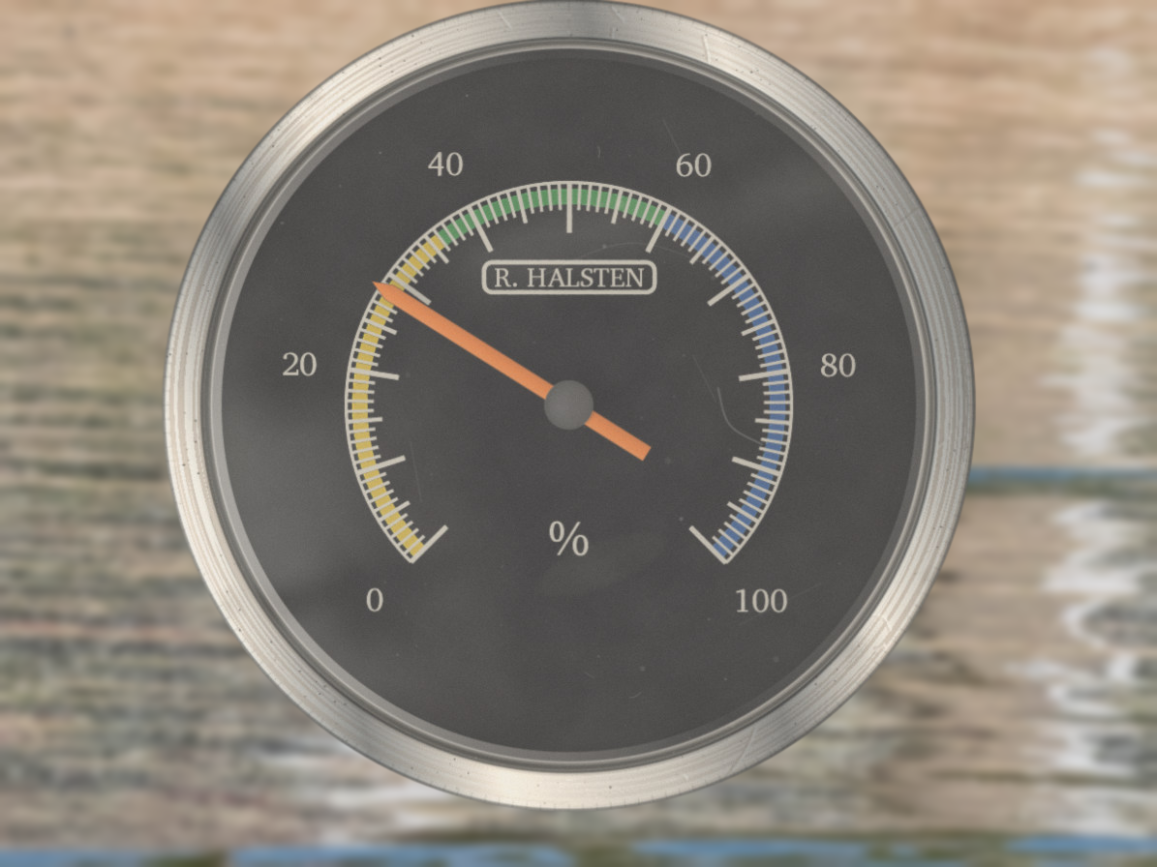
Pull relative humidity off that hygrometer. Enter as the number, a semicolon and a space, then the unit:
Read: 28.5; %
